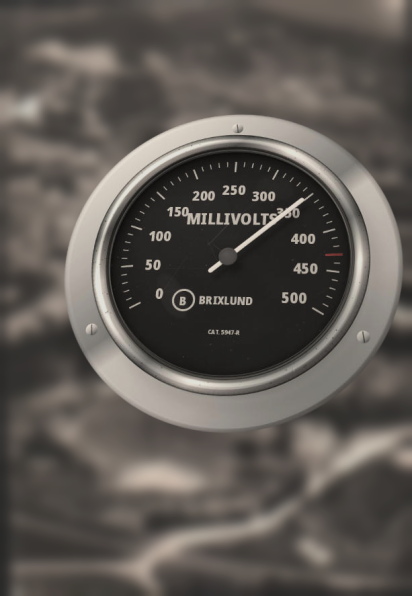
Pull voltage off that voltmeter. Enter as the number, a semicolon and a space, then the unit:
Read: 350; mV
